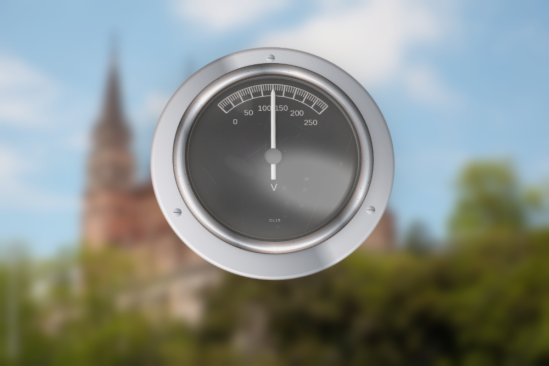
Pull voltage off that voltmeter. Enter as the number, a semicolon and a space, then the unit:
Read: 125; V
